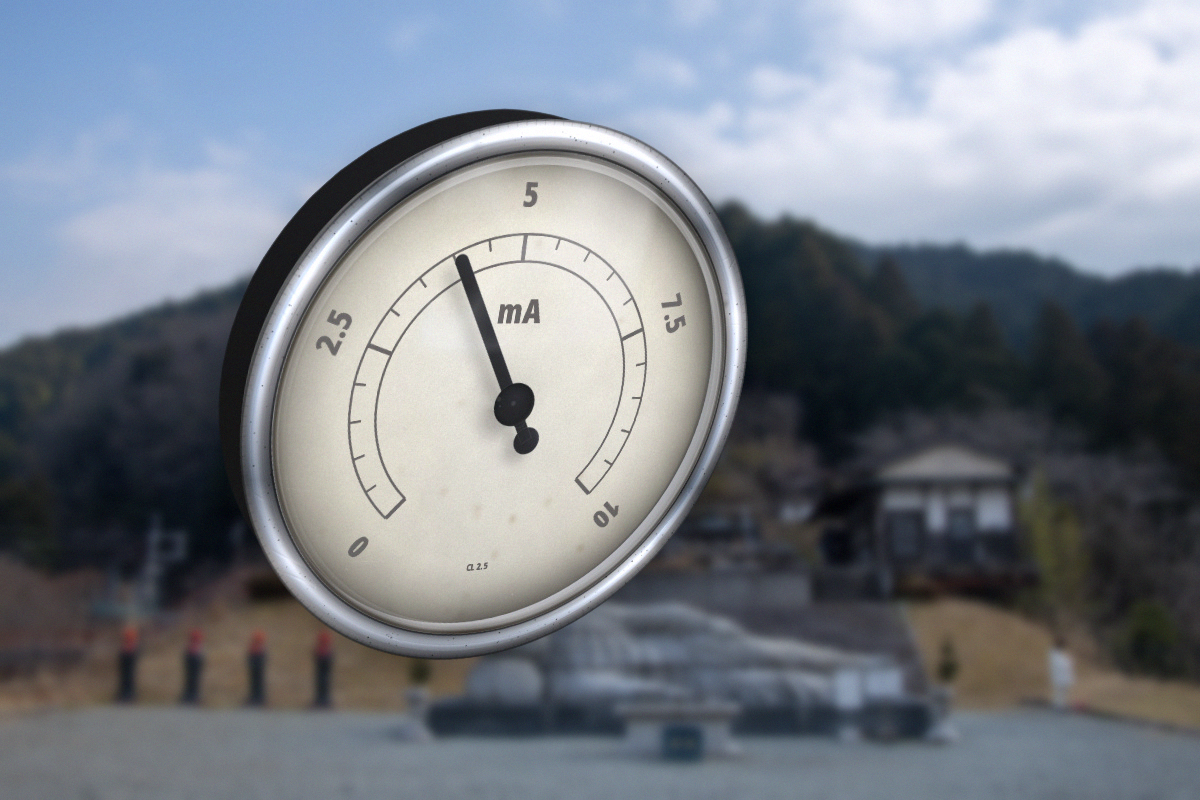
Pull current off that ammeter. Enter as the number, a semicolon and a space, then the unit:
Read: 4; mA
